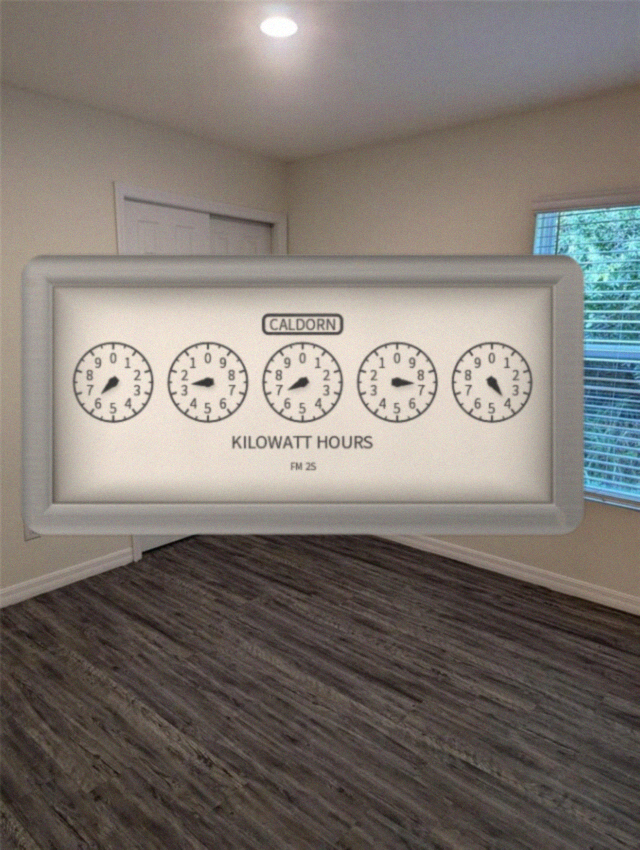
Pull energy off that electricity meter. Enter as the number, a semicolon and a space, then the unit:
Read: 62674; kWh
